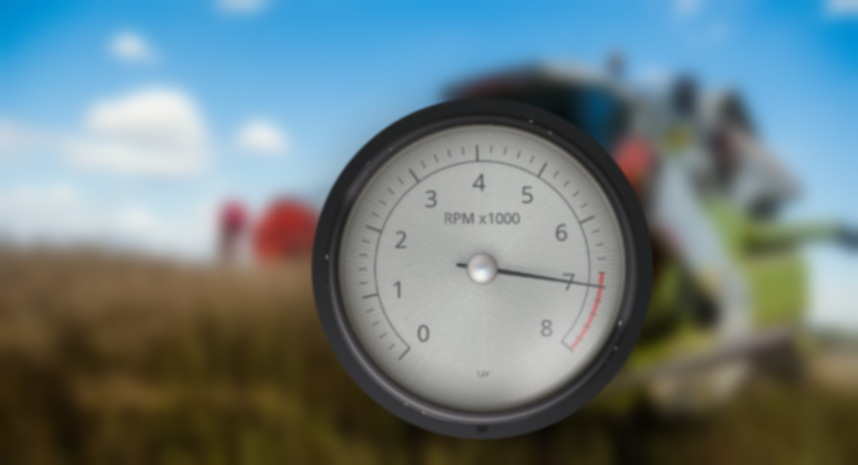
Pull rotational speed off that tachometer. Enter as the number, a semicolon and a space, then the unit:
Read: 7000; rpm
